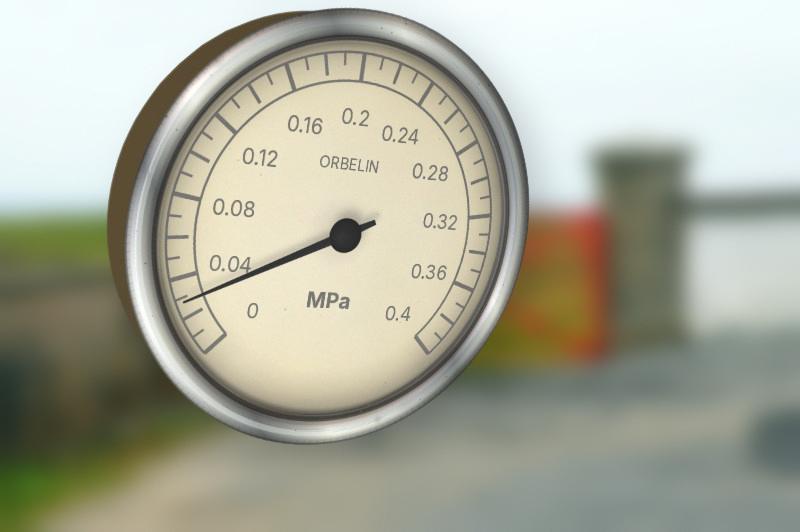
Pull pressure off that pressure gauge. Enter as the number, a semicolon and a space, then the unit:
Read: 0.03; MPa
